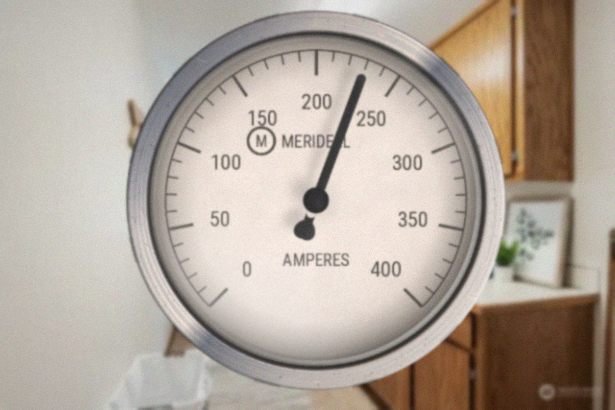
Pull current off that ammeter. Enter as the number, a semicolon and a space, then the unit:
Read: 230; A
